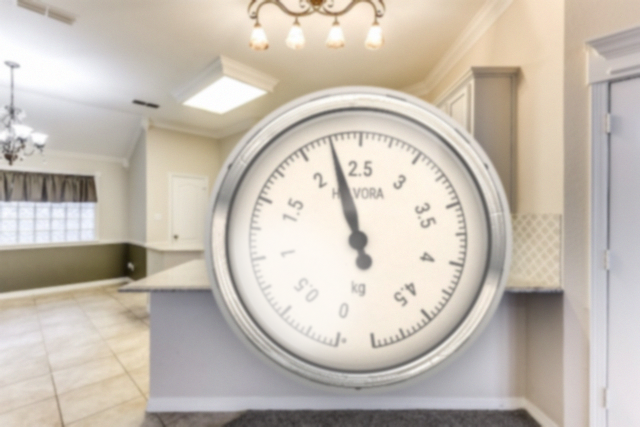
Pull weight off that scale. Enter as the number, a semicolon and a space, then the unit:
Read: 2.25; kg
